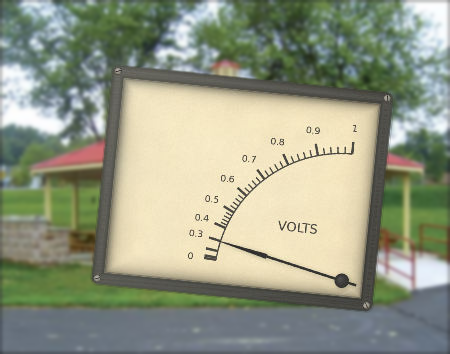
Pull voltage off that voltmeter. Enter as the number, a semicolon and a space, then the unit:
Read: 0.3; V
